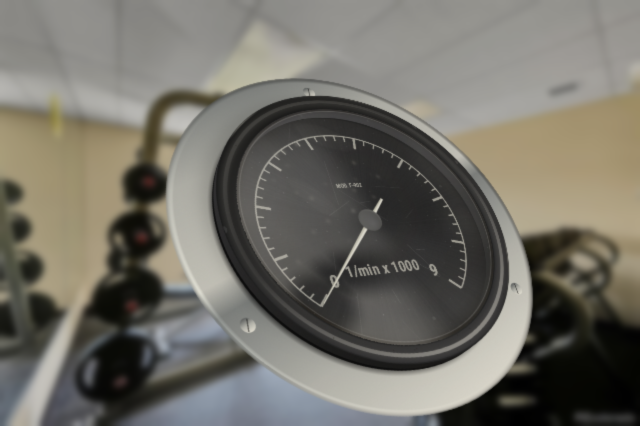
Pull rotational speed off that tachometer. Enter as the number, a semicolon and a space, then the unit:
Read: 0; rpm
